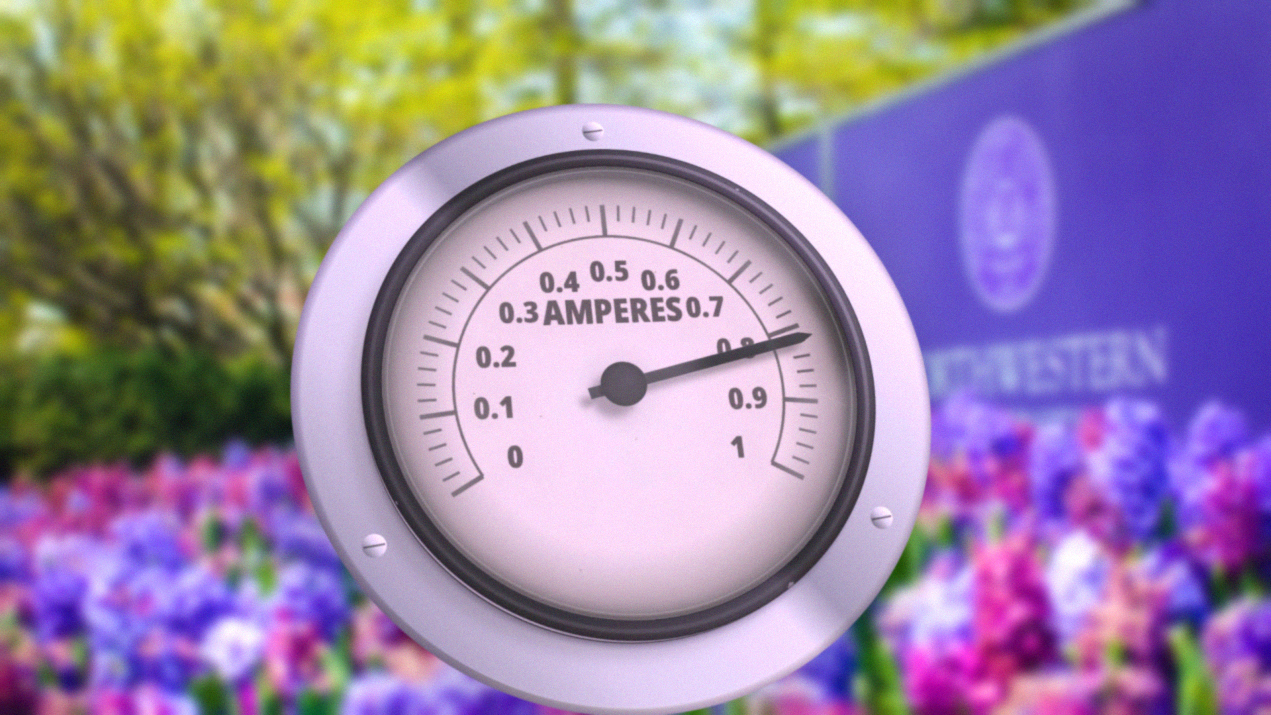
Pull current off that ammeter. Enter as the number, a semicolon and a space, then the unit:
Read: 0.82; A
